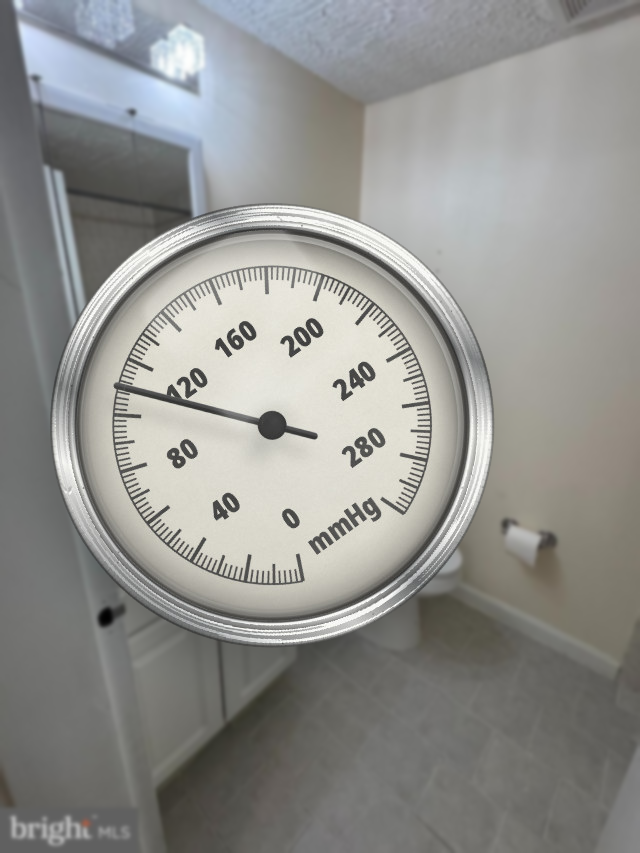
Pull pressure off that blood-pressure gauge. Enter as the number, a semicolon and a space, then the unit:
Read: 110; mmHg
